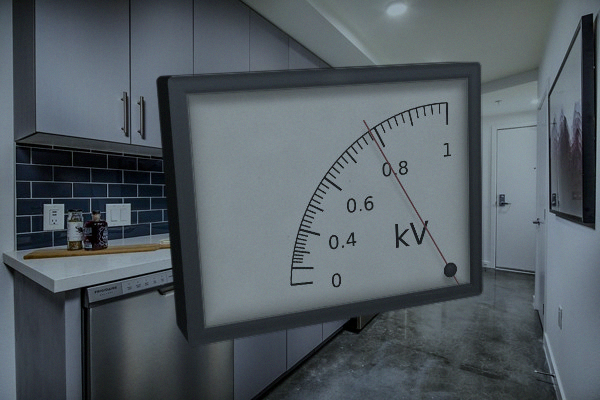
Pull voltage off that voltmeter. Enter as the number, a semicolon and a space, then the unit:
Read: 0.78; kV
